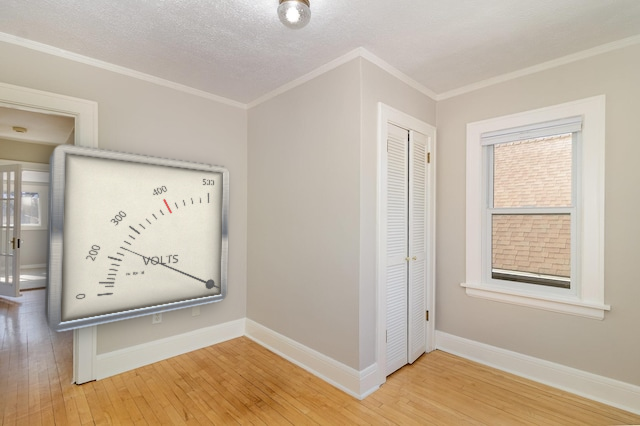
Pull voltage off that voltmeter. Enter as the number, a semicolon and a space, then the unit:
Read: 240; V
